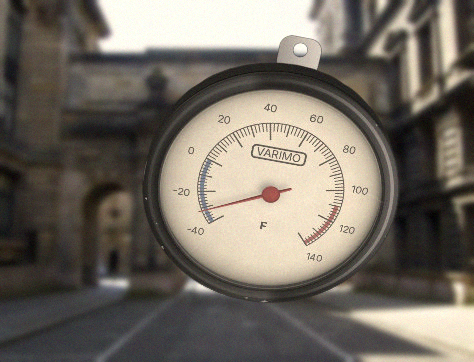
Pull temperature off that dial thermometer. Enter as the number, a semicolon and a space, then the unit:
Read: -30; °F
